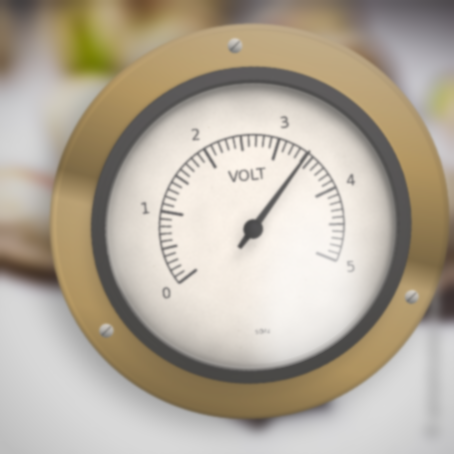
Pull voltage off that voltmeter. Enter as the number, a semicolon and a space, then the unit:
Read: 3.4; V
